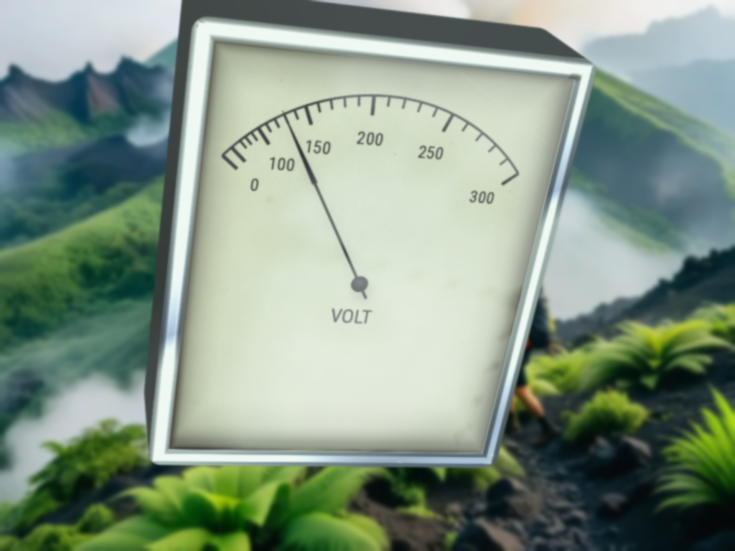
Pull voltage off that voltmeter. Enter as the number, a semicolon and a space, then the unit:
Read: 130; V
